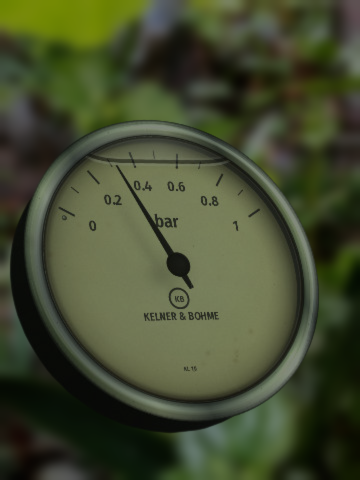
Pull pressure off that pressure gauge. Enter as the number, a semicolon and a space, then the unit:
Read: 0.3; bar
